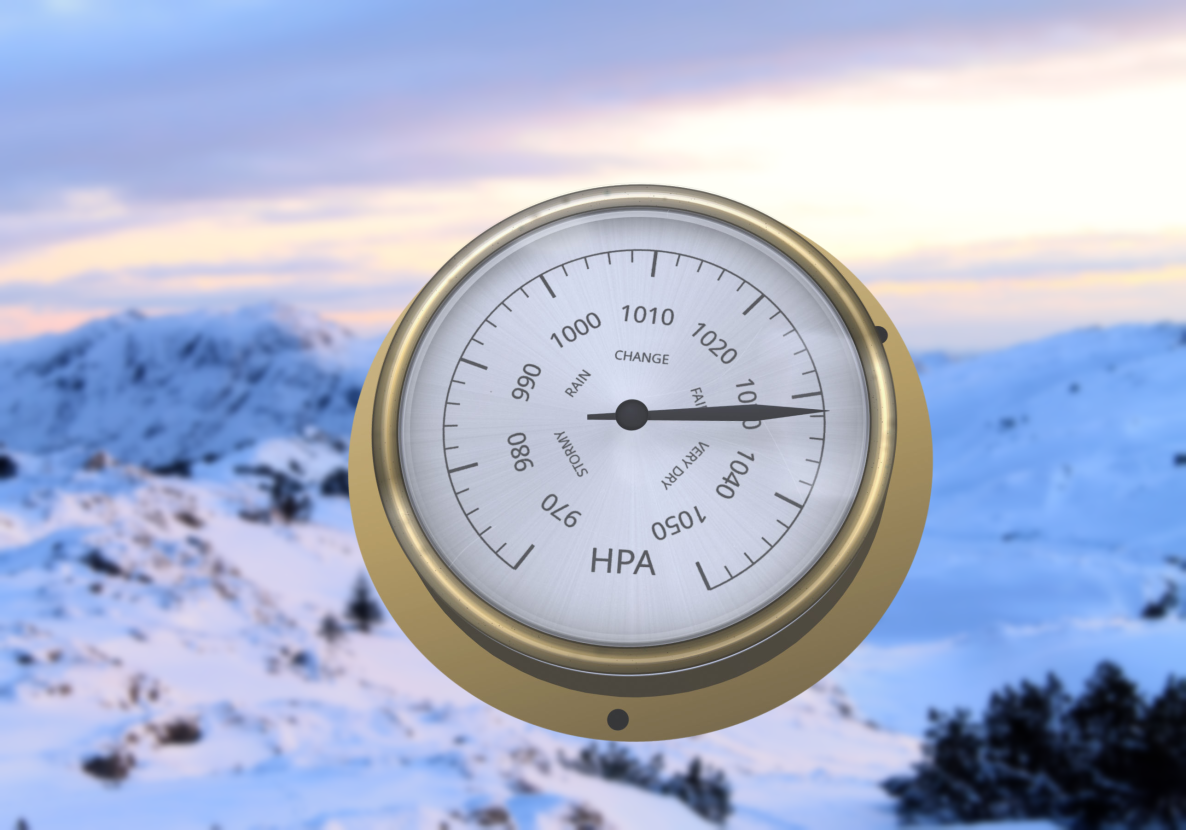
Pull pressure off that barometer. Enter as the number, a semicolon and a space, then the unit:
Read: 1032; hPa
